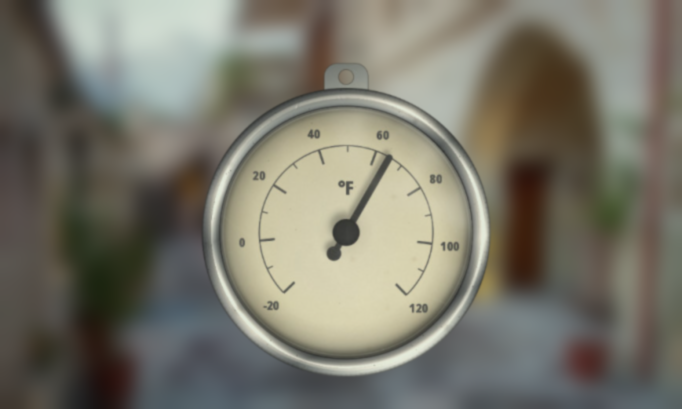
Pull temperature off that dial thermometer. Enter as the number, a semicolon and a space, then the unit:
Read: 65; °F
